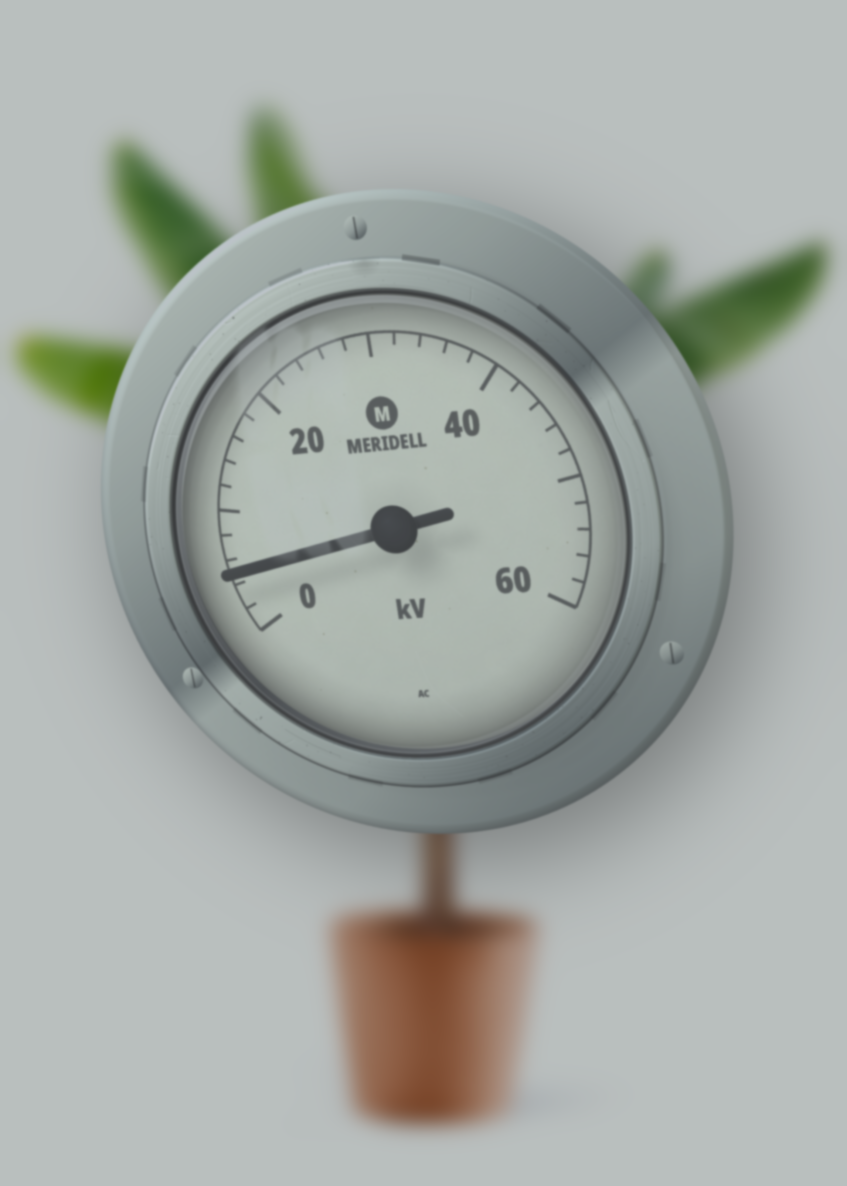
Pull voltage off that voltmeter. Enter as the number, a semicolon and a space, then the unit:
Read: 5; kV
